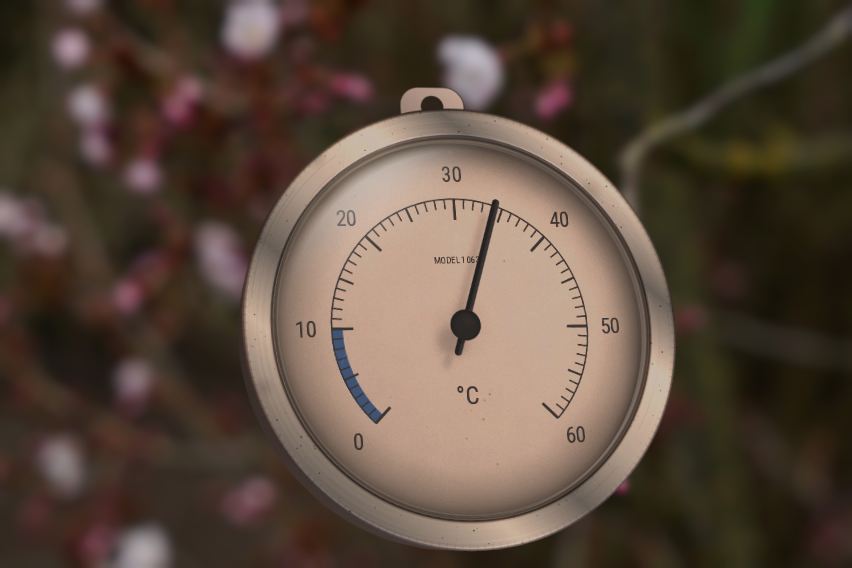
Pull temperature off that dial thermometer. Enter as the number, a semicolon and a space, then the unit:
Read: 34; °C
